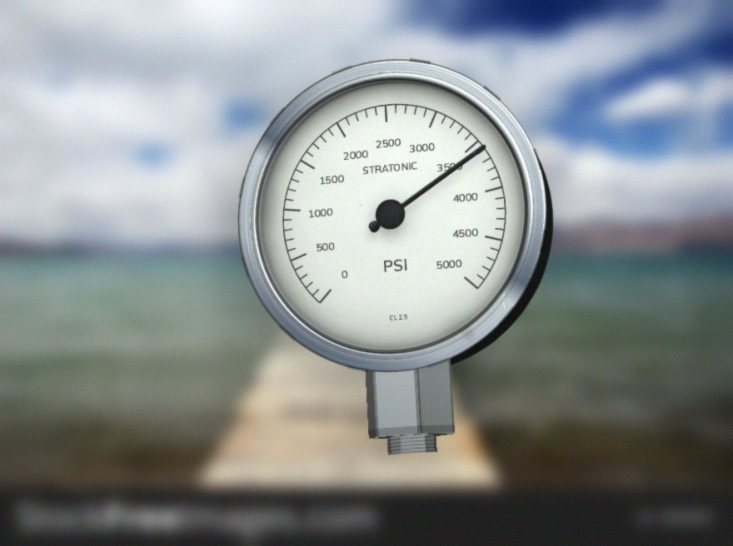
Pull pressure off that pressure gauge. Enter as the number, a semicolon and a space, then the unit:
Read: 3600; psi
